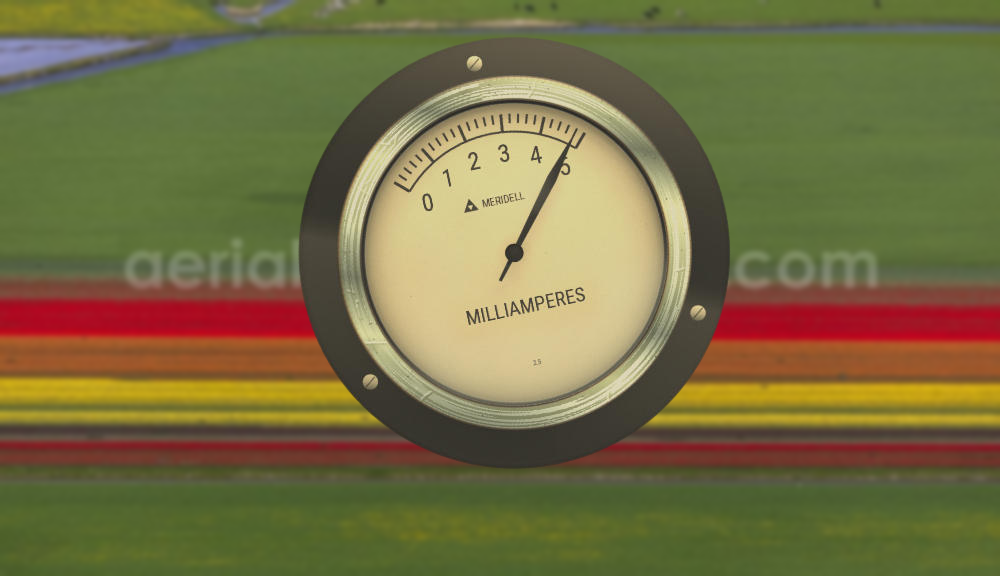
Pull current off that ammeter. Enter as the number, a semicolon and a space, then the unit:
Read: 4.8; mA
